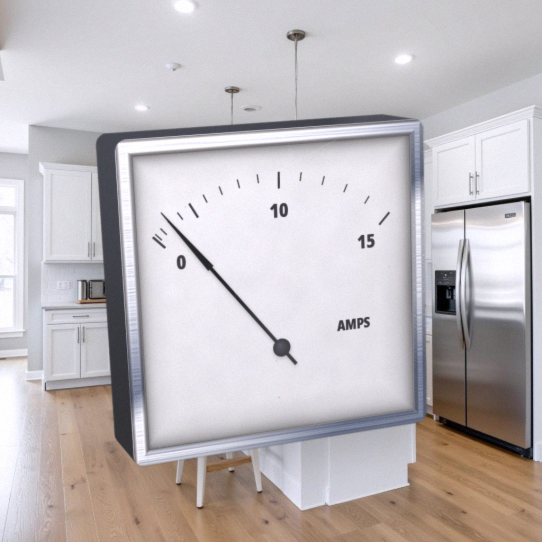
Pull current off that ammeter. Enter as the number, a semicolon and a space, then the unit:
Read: 3; A
